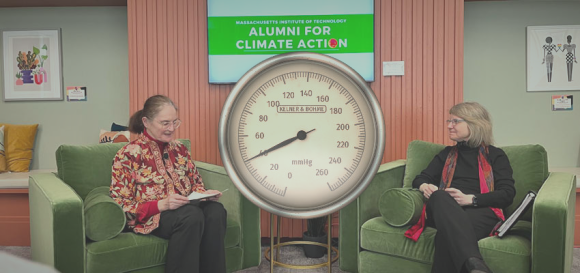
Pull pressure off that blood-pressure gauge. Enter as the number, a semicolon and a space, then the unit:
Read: 40; mmHg
